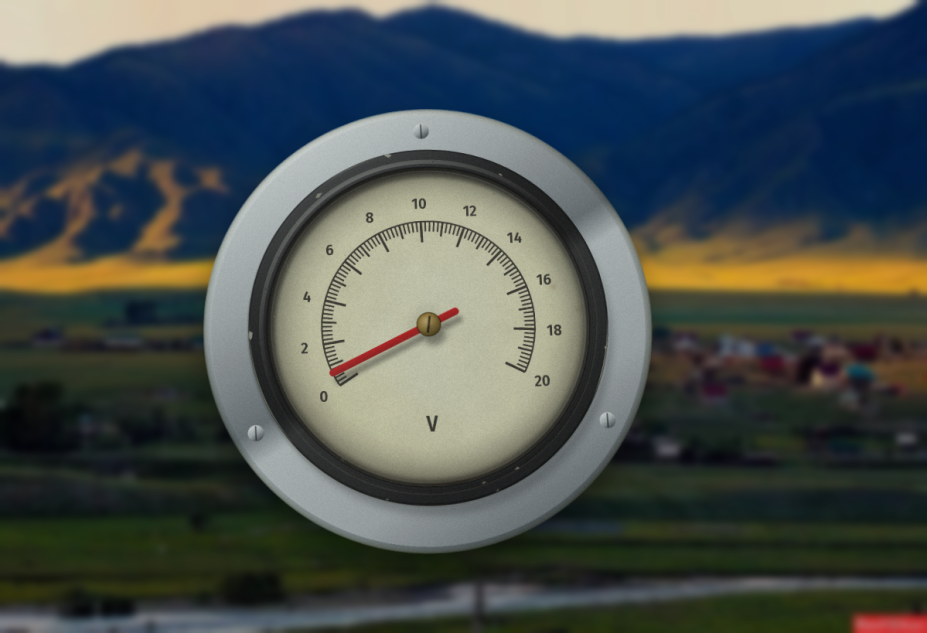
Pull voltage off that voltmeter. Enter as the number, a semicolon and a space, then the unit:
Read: 0.6; V
